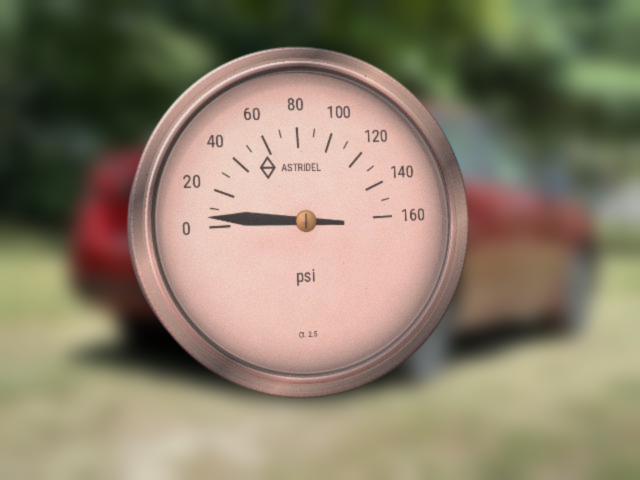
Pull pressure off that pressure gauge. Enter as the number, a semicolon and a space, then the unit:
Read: 5; psi
